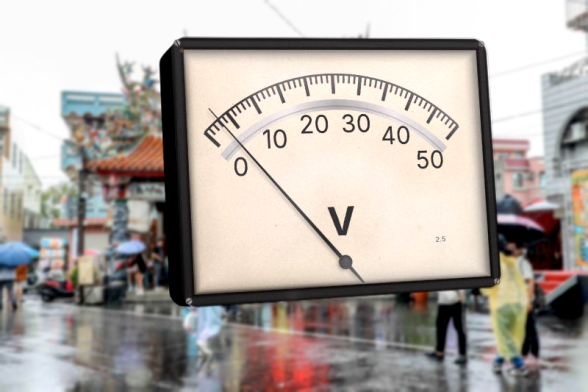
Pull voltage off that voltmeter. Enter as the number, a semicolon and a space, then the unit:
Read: 3; V
